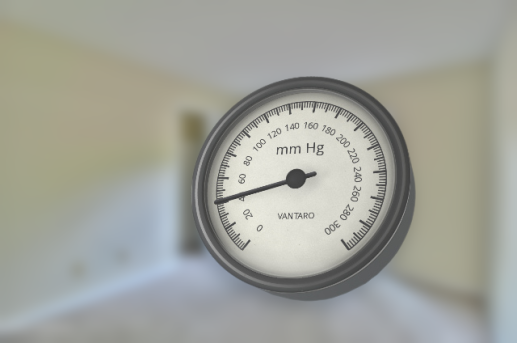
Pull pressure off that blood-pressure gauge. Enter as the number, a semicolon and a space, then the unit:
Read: 40; mmHg
